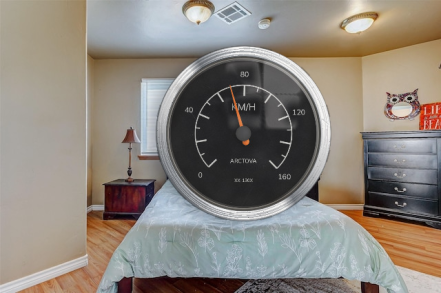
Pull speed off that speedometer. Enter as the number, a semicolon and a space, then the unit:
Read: 70; km/h
